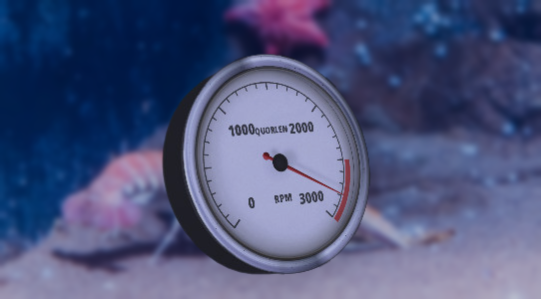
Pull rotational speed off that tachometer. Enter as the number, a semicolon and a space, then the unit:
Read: 2800; rpm
